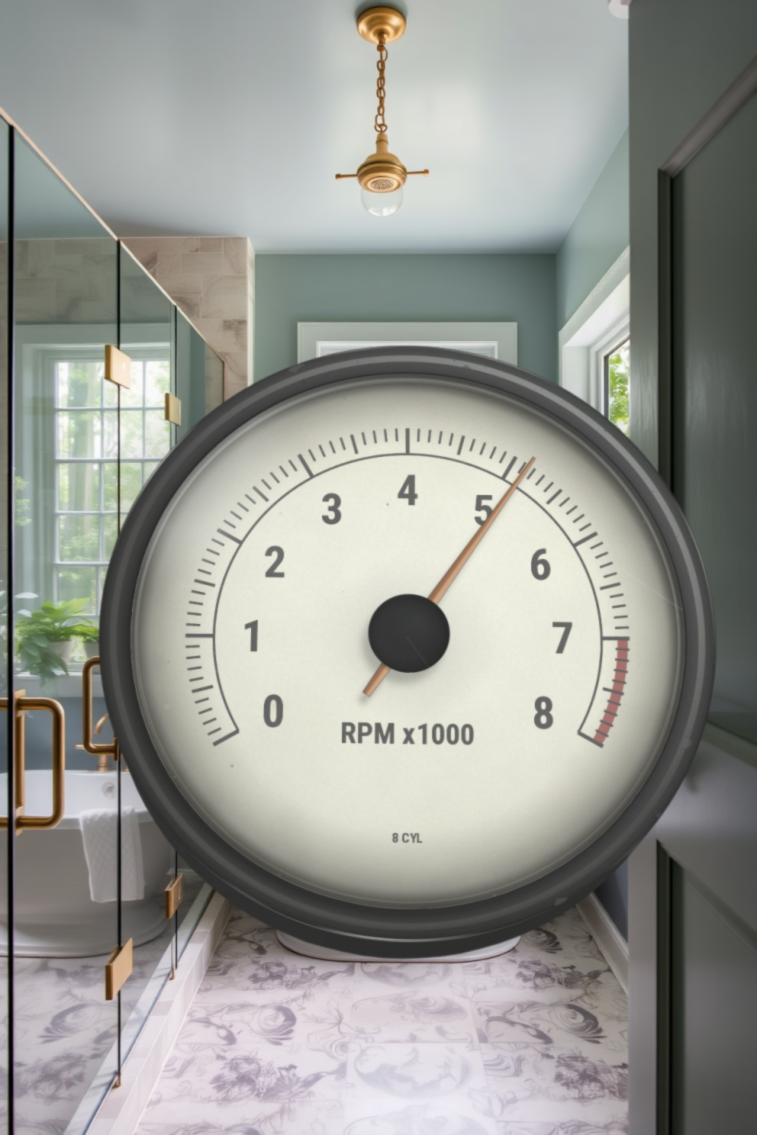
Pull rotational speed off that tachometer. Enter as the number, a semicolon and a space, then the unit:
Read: 5150; rpm
